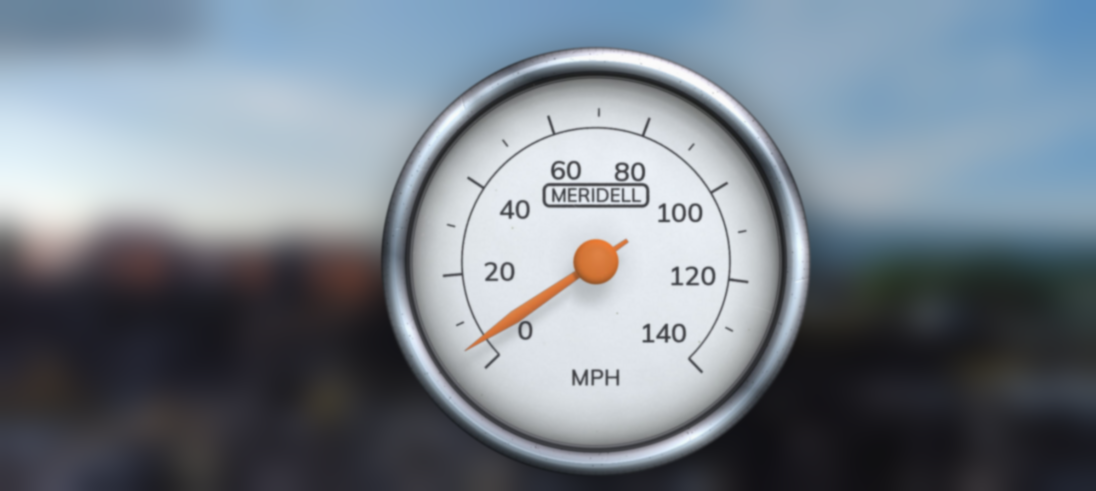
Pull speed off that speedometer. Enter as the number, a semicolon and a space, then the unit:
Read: 5; mph
